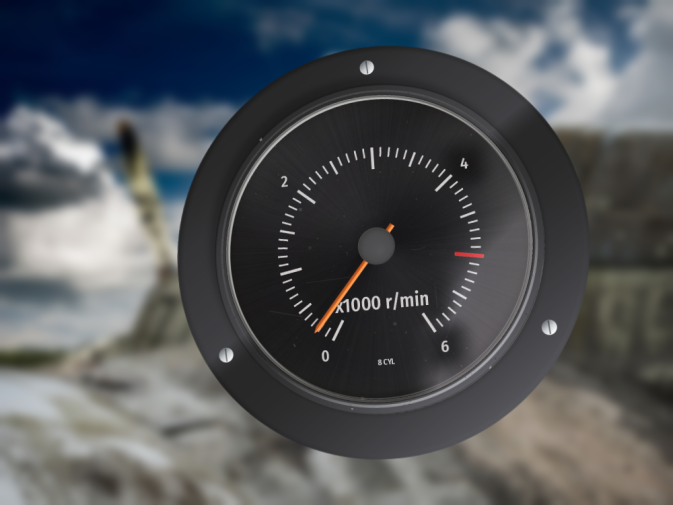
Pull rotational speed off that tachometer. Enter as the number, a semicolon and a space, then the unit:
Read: 200; rpm
